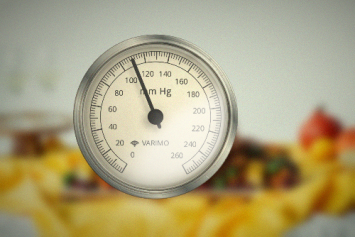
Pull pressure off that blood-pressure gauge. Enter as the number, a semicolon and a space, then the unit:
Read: 110; mmHg
